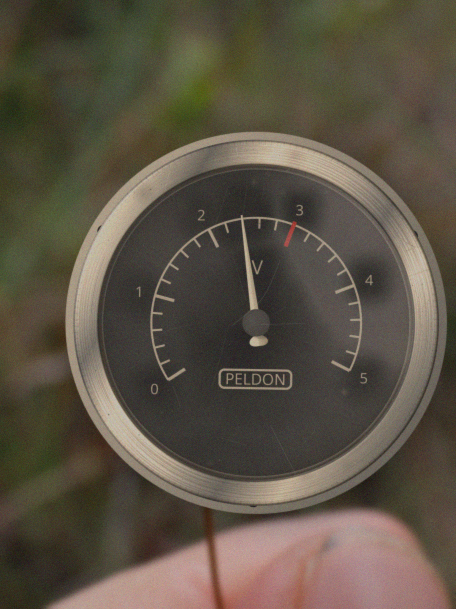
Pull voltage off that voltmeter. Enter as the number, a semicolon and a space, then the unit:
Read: 2.4; V
